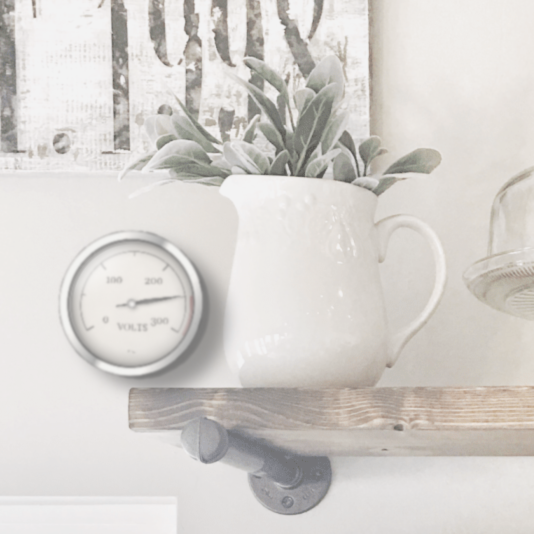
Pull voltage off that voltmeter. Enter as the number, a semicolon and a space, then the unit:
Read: 250; V
